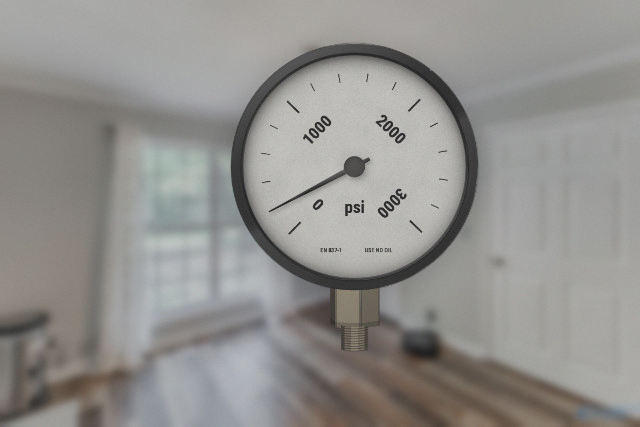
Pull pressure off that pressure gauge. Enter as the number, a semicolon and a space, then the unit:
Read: 200; psi
